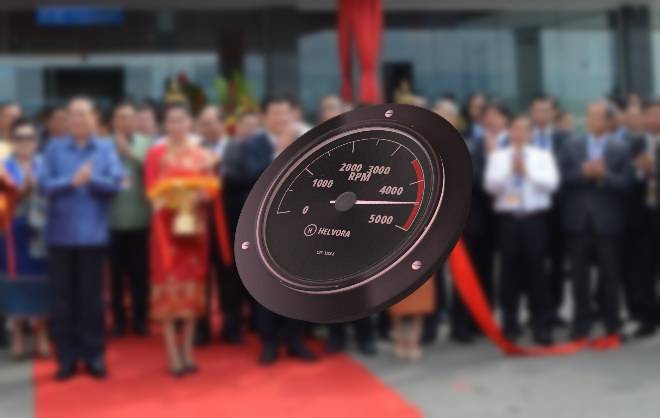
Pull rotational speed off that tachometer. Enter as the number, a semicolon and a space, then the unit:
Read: 4500; rpm
